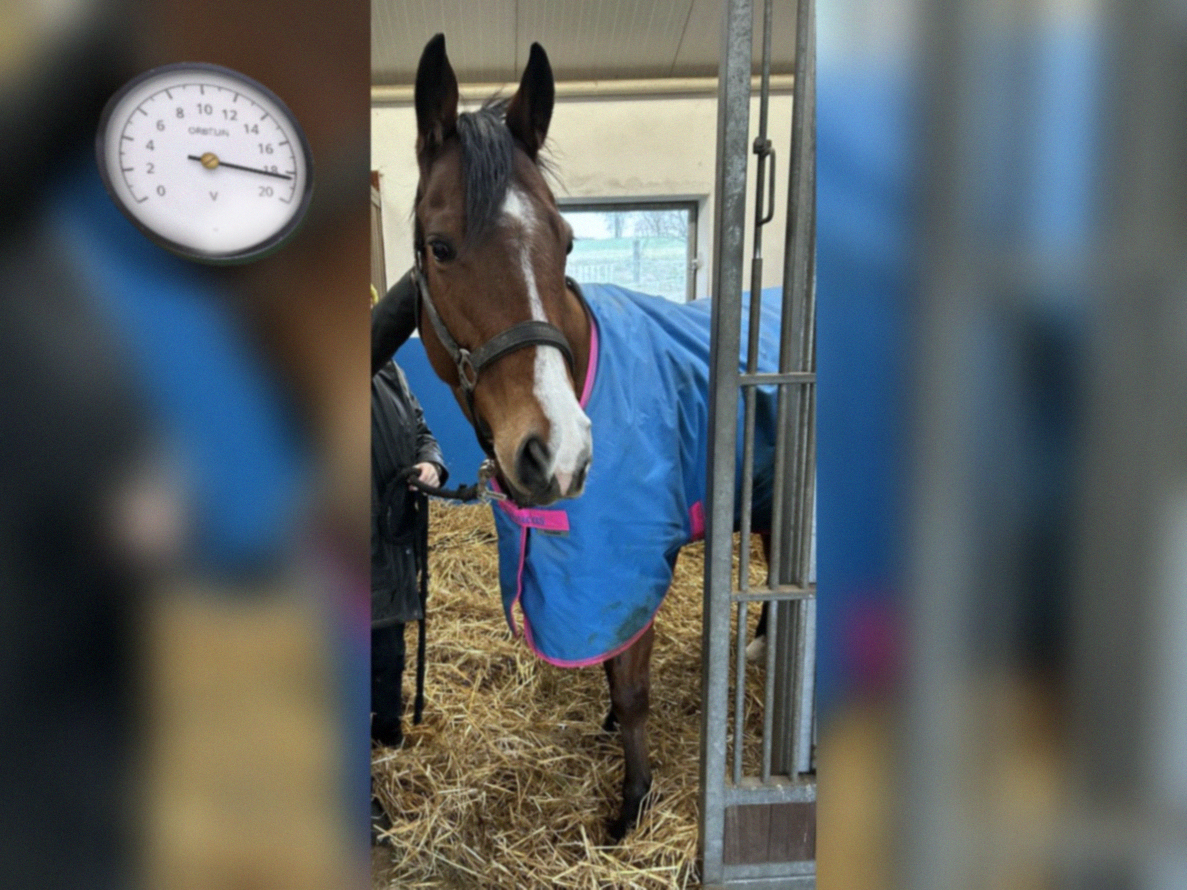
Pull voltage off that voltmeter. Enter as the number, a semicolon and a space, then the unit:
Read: 18.5; V
